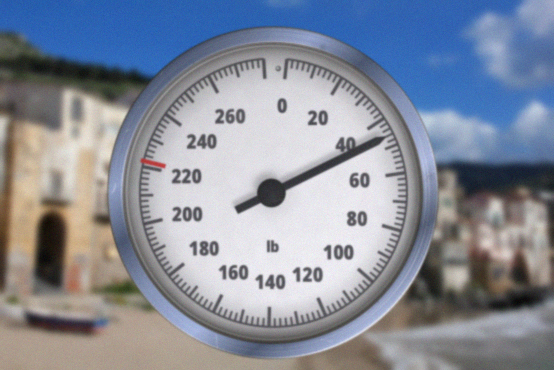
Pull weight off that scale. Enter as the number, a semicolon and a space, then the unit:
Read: 46; lb
